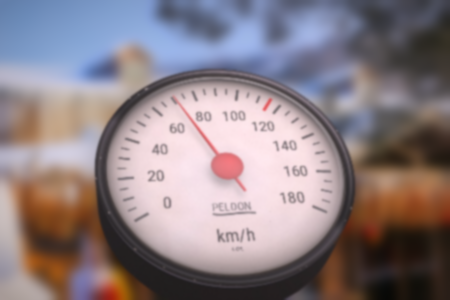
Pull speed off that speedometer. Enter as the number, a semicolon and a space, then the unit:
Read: 70; km/h
